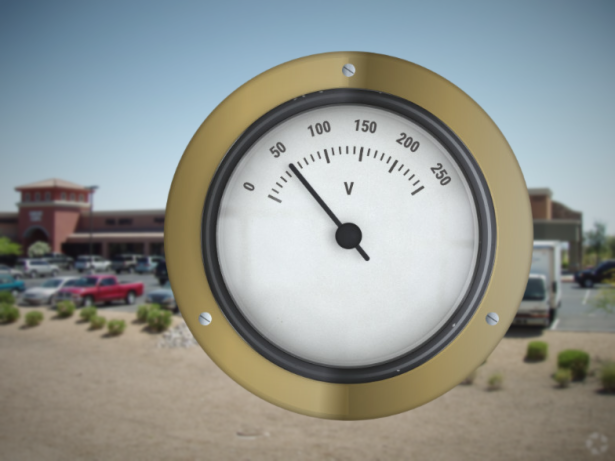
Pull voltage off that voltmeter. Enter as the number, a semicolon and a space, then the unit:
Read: 50; V
